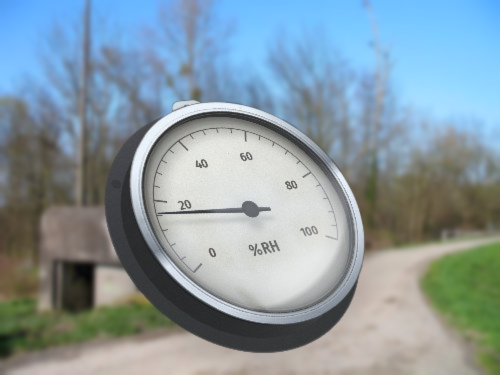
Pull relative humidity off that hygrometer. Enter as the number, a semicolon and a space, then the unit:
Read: 16; %
